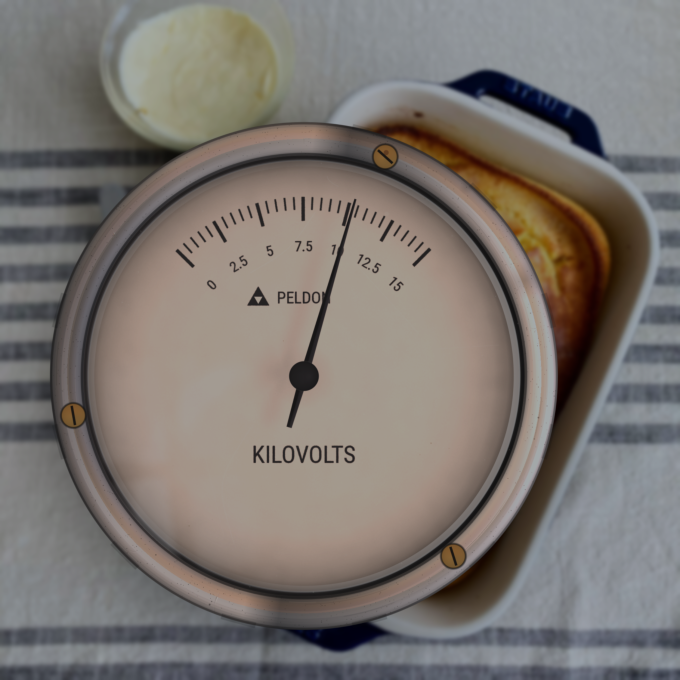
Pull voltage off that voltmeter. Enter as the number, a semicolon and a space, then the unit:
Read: 10.25; kV
